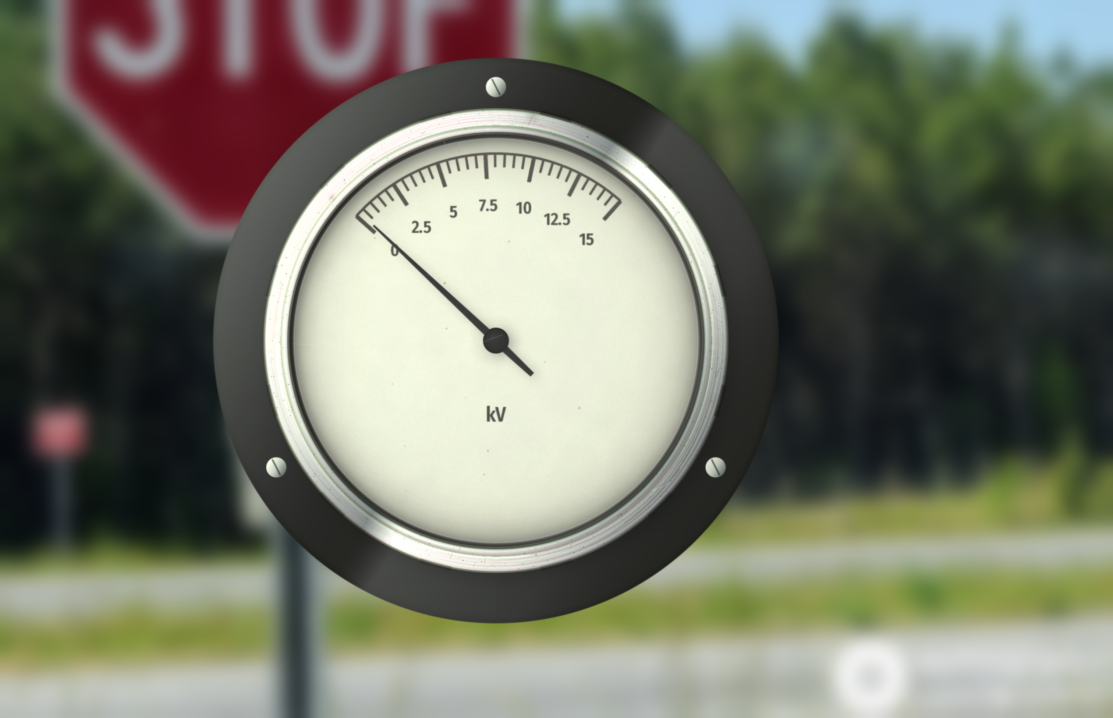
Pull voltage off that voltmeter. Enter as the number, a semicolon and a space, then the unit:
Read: 0.25; kV
